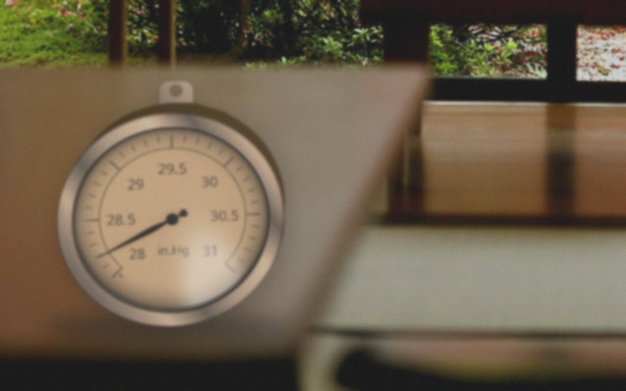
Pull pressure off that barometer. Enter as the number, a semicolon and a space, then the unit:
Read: 28.2; inHg
